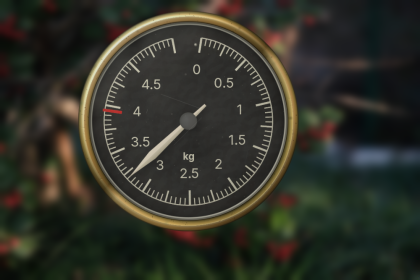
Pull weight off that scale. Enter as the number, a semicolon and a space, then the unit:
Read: 3.2; kg
